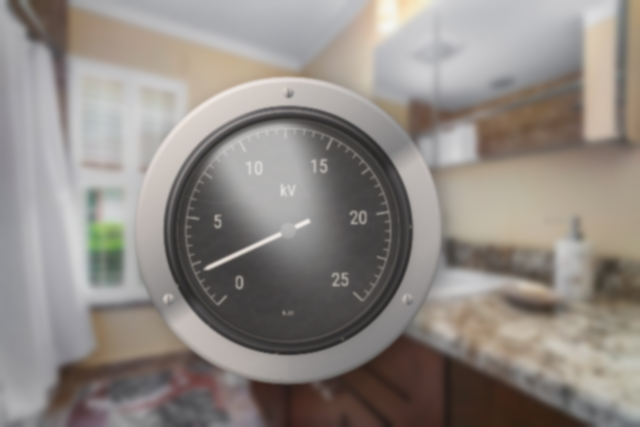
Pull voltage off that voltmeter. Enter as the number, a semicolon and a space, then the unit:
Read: 2; kV
